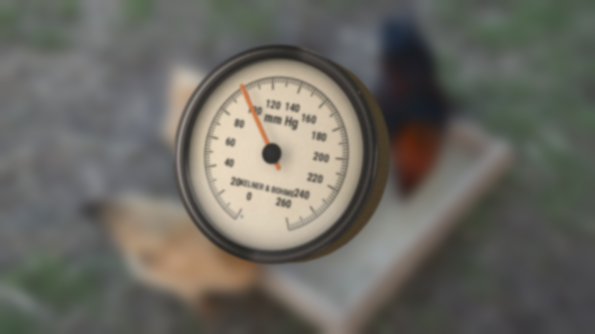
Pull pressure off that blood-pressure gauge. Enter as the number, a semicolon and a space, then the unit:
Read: 100; mmHg
